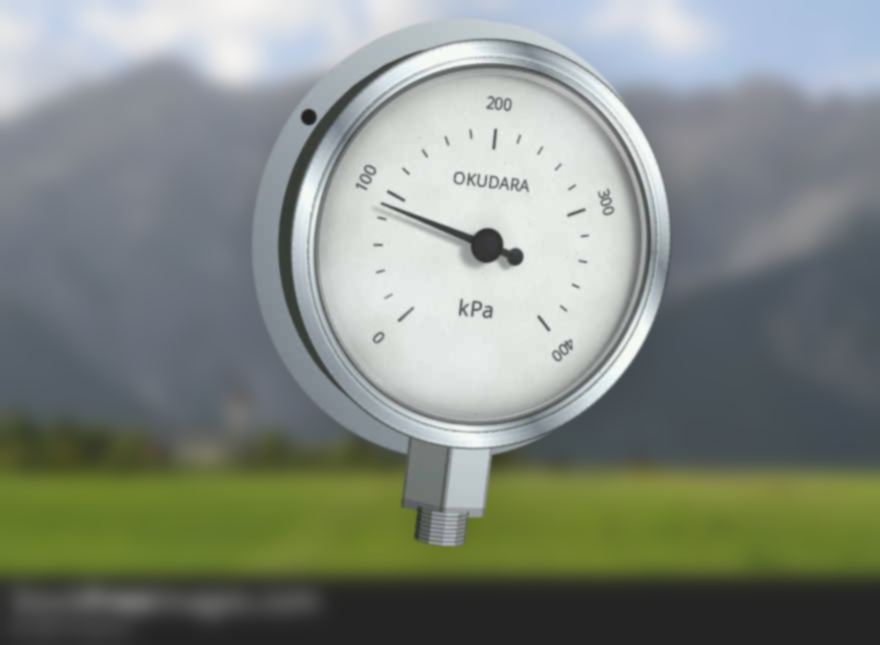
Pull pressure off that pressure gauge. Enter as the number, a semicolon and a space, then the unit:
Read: 90; kPa
